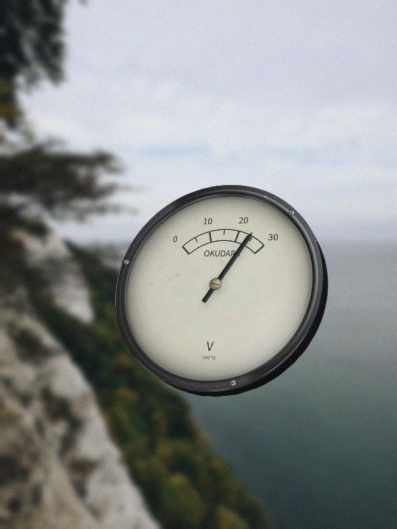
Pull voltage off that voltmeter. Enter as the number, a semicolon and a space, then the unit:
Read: 25; V
